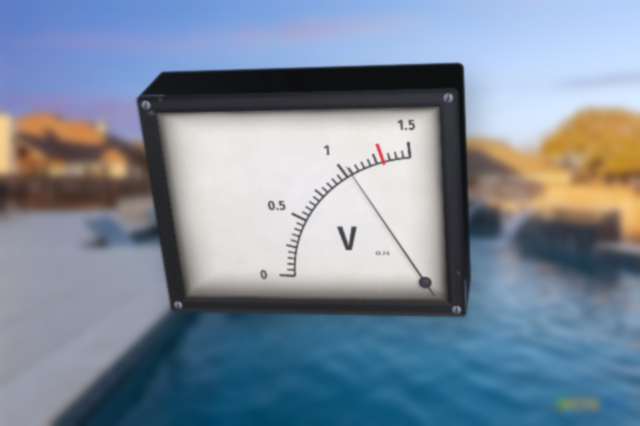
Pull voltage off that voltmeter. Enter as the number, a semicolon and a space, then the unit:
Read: 1.05; V
